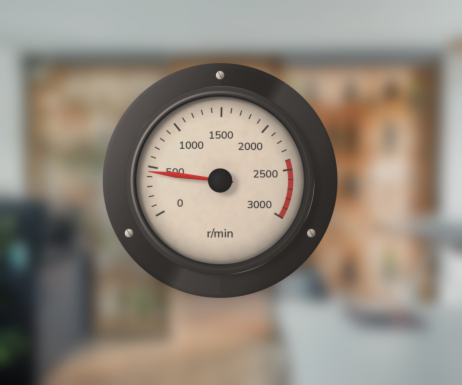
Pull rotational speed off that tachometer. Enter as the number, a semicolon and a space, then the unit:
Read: 450; rpm
